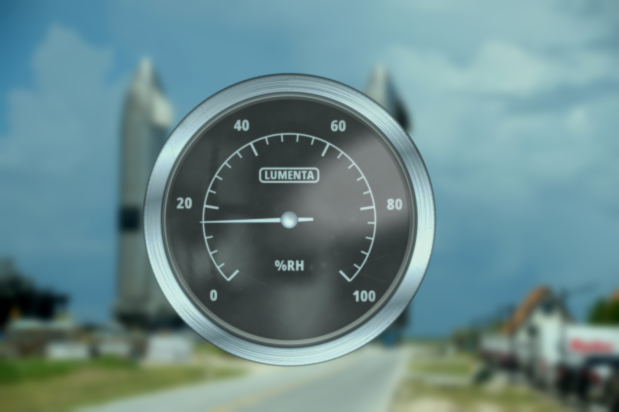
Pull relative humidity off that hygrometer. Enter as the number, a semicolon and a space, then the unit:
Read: 16; %
